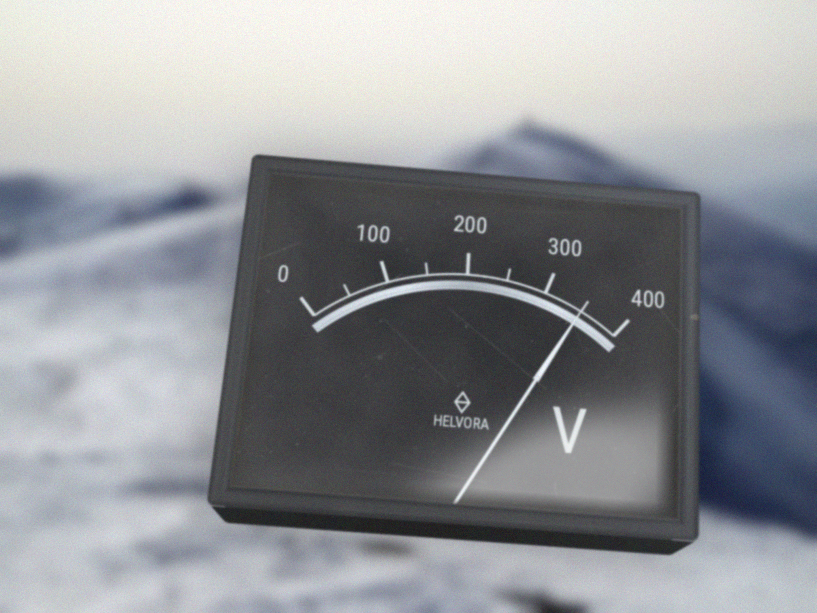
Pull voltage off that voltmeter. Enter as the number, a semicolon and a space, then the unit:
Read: 350; V
